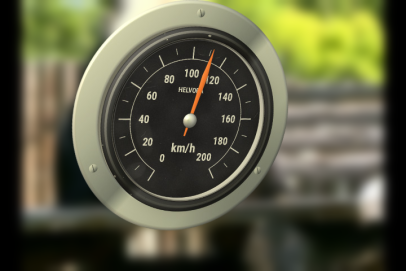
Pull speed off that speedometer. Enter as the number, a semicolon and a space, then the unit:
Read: 110; km/h
